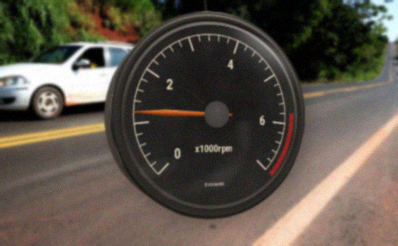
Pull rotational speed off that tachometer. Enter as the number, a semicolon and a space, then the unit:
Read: 1200; rpm
